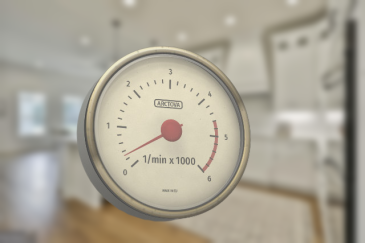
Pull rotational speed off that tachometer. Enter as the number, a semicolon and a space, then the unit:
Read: 300; rpm
